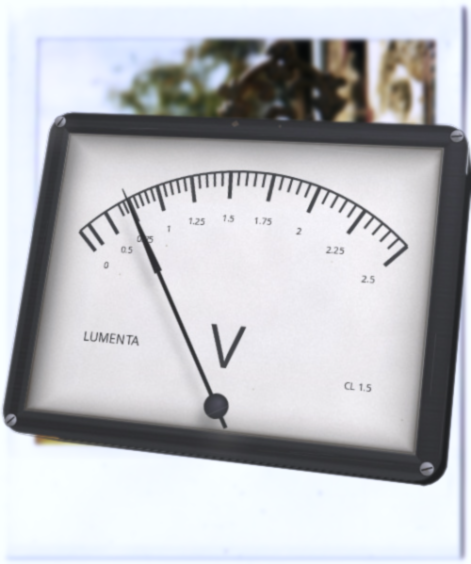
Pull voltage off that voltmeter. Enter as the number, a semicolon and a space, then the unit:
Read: 0.75; V
